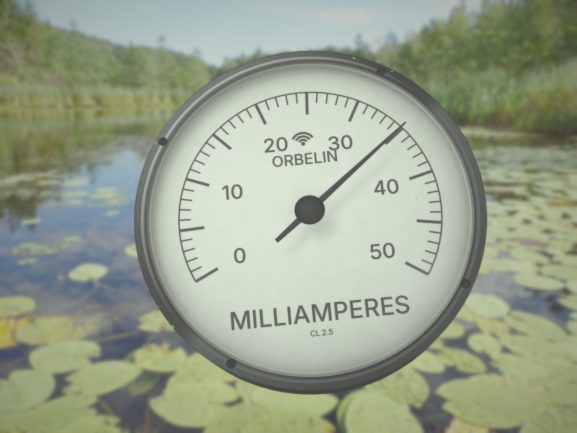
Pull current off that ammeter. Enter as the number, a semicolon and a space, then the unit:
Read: 35; mA
